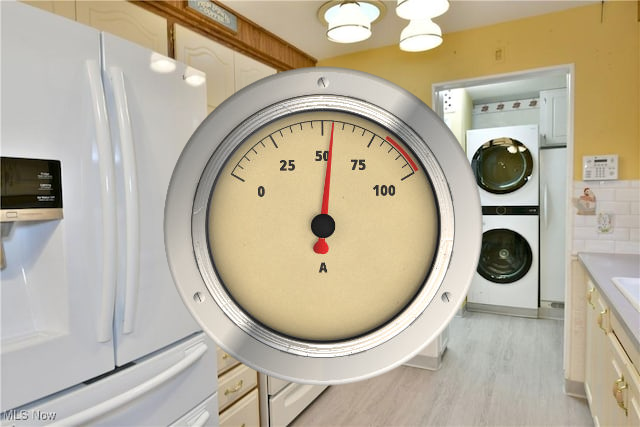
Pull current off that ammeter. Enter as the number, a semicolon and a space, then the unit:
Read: 55; A
